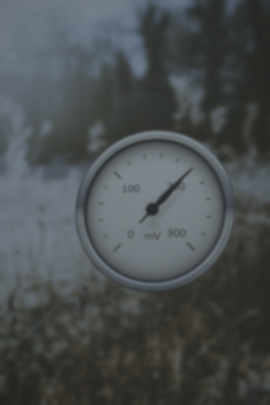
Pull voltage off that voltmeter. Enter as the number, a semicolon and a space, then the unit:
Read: 200; mV
